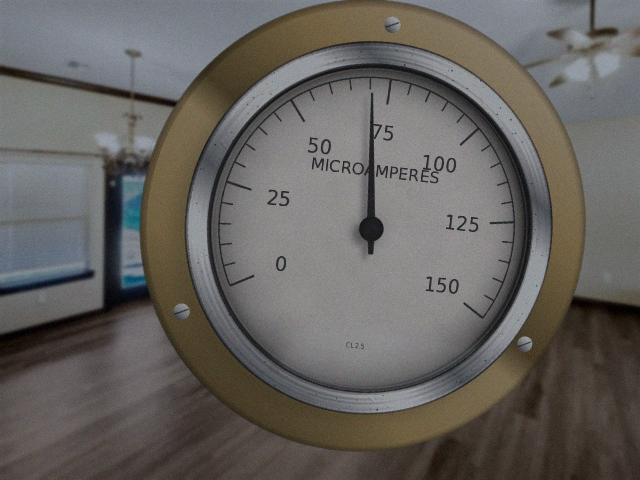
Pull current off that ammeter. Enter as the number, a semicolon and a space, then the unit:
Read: 70; µA
